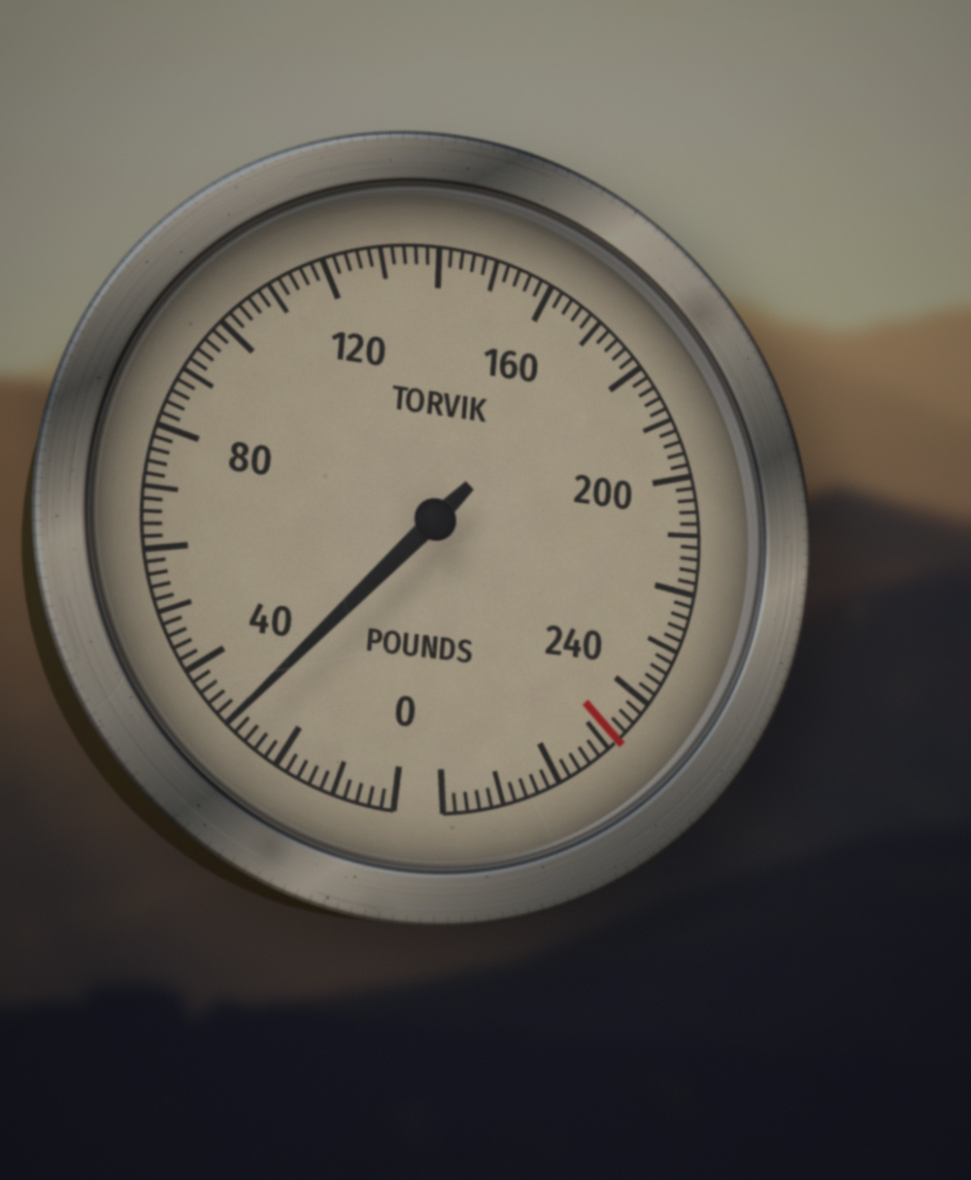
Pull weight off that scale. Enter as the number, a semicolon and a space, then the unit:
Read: 30; lb
